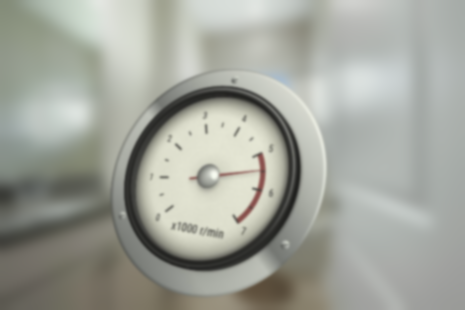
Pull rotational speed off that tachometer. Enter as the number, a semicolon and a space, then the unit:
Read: 5500; rpm
